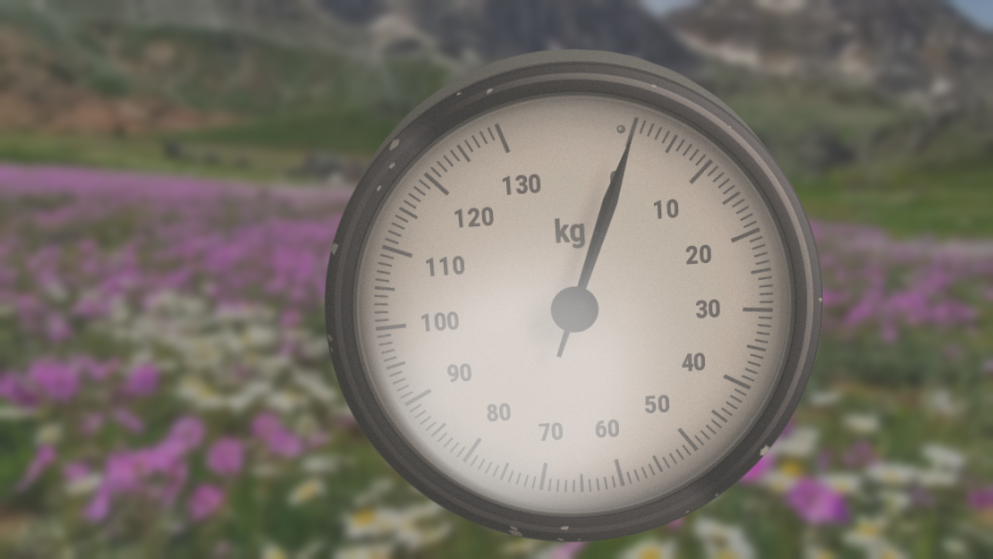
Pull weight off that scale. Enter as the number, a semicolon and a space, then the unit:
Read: 0; kg
